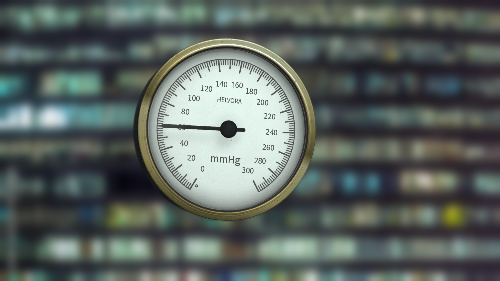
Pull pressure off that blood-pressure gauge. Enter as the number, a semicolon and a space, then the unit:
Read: 60; mmHg
